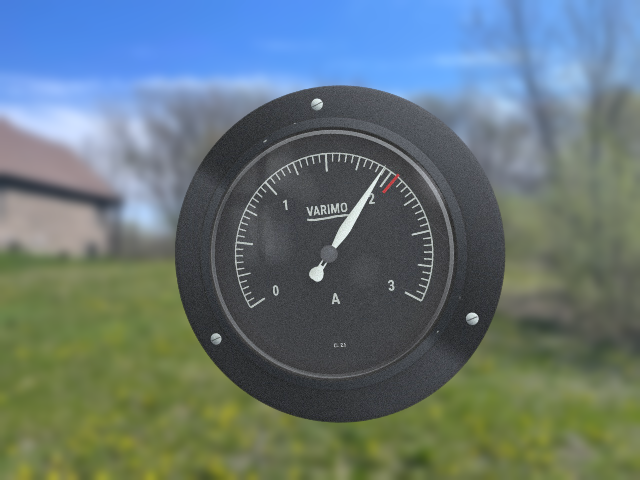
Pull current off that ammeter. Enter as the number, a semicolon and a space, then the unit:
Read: 1.95; A
